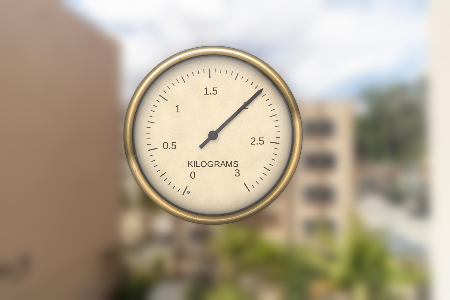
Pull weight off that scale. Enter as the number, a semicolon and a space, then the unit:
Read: 2; kg
